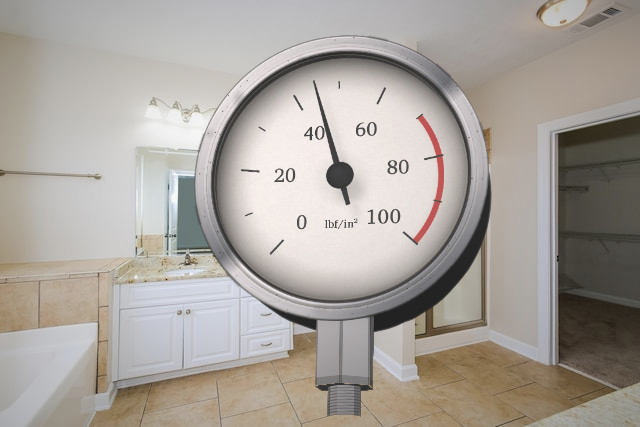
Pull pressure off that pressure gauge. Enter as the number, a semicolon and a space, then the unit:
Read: 45; psi
